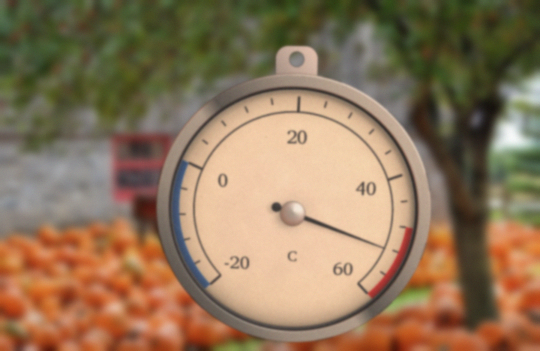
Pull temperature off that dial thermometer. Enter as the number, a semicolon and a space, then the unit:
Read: 52; °C
